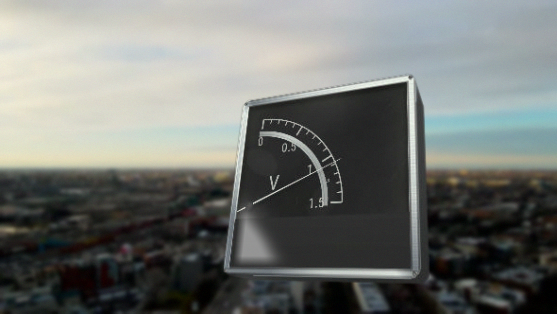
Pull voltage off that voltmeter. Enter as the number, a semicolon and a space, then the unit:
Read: 1.1; V
